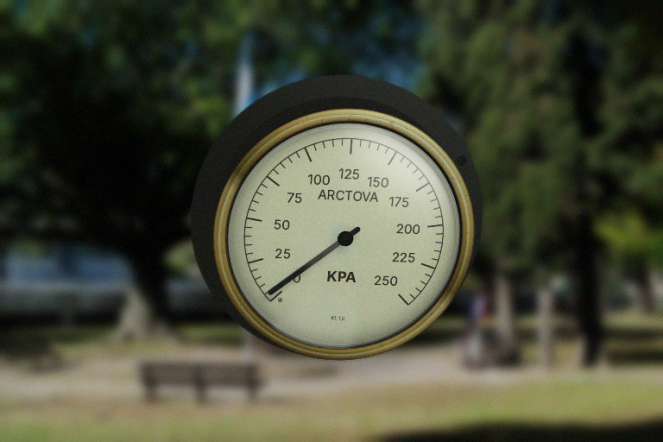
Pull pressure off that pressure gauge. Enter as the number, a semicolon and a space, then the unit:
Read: 5; kPa
